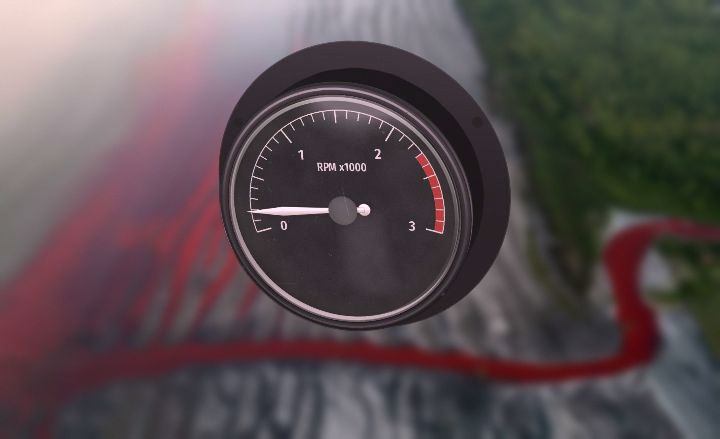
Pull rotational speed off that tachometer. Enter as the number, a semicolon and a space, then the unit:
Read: 200; rpm
